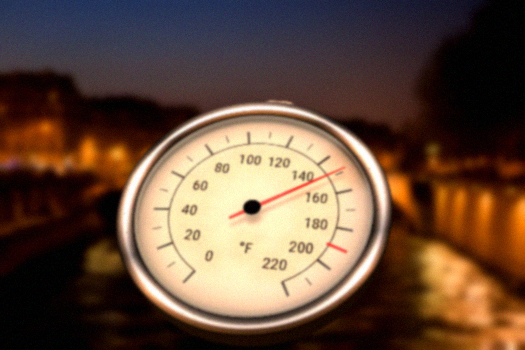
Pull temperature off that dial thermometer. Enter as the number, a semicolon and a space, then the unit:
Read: 150; °F
